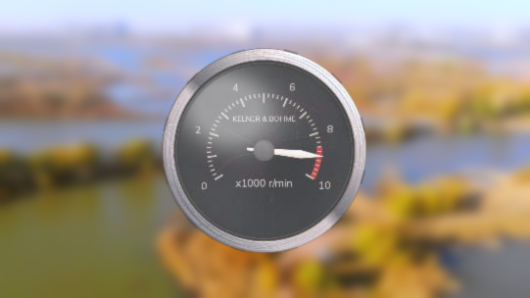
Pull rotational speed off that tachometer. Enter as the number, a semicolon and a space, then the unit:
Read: 9000; rpm
